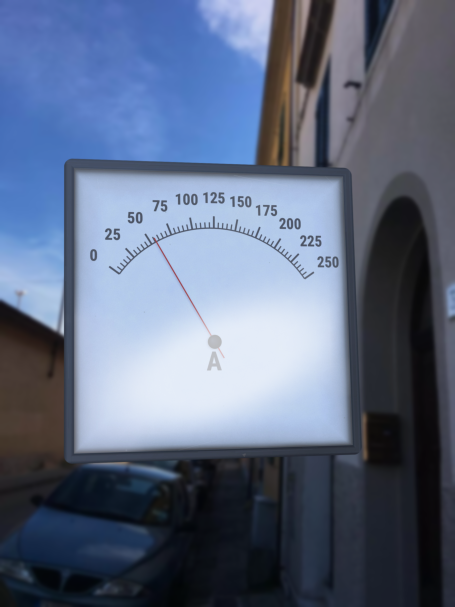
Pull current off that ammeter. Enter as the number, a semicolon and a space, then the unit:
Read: 55; A
